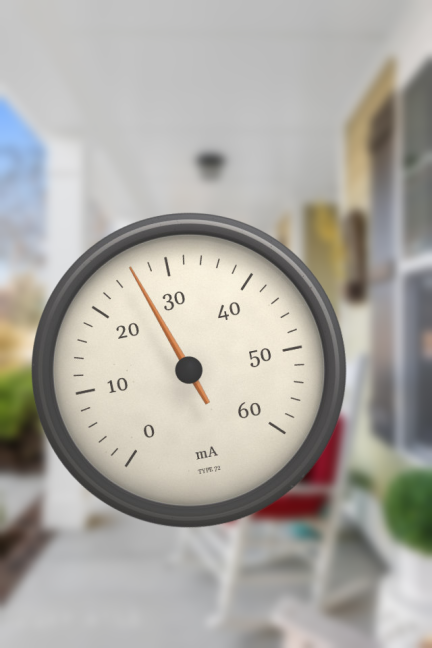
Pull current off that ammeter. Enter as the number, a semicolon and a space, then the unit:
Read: 26; mA
